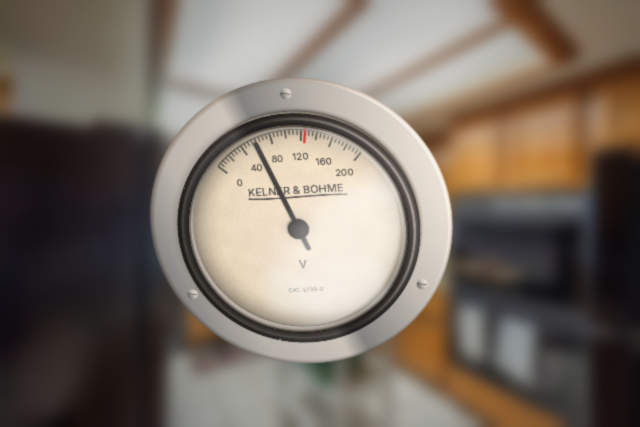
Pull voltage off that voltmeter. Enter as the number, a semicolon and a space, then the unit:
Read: 60; V
